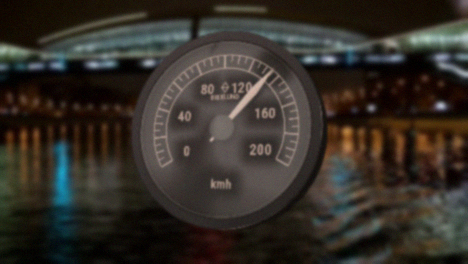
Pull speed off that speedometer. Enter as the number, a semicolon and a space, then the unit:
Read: 135; km/h
